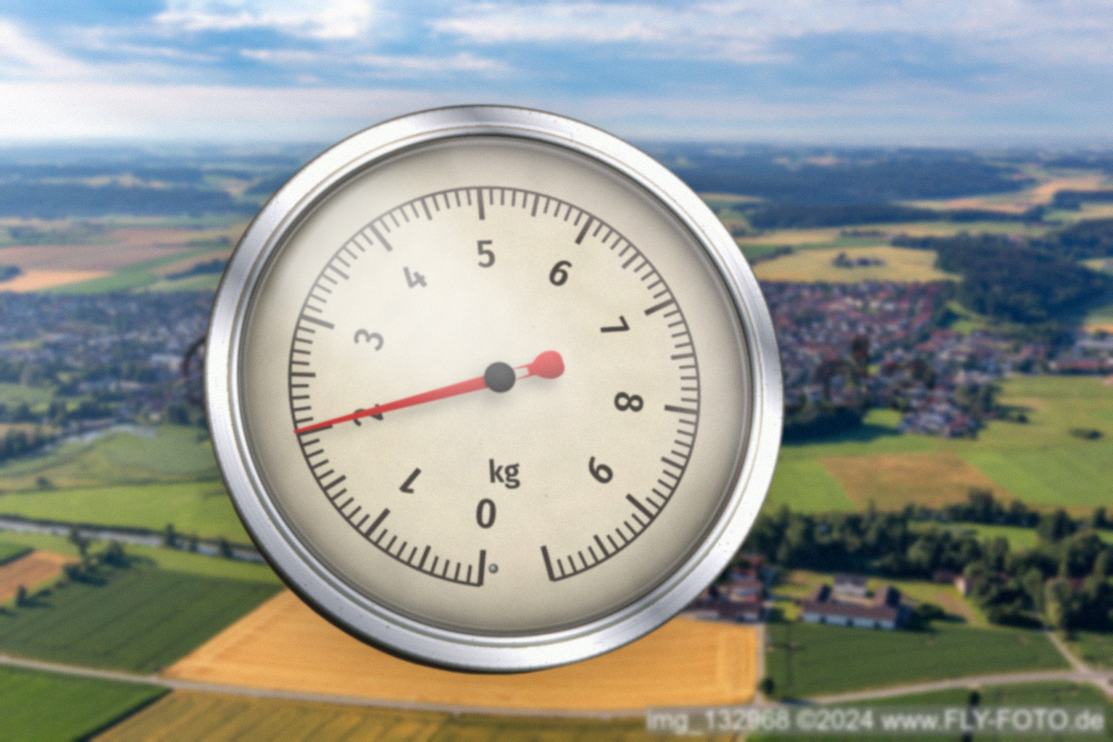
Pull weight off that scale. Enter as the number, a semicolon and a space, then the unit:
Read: 2; kg
